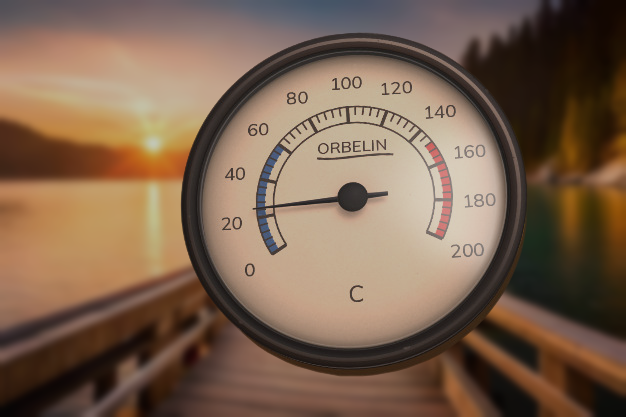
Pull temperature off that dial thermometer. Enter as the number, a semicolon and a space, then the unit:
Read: 24; °C
